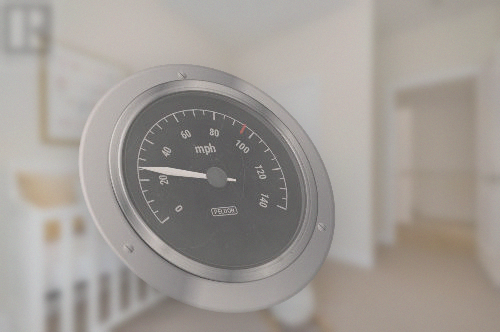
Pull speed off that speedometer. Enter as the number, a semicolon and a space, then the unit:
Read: 25; mph
